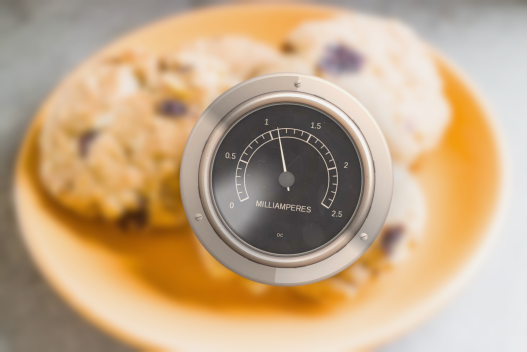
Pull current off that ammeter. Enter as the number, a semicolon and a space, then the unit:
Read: 1.1; mA
